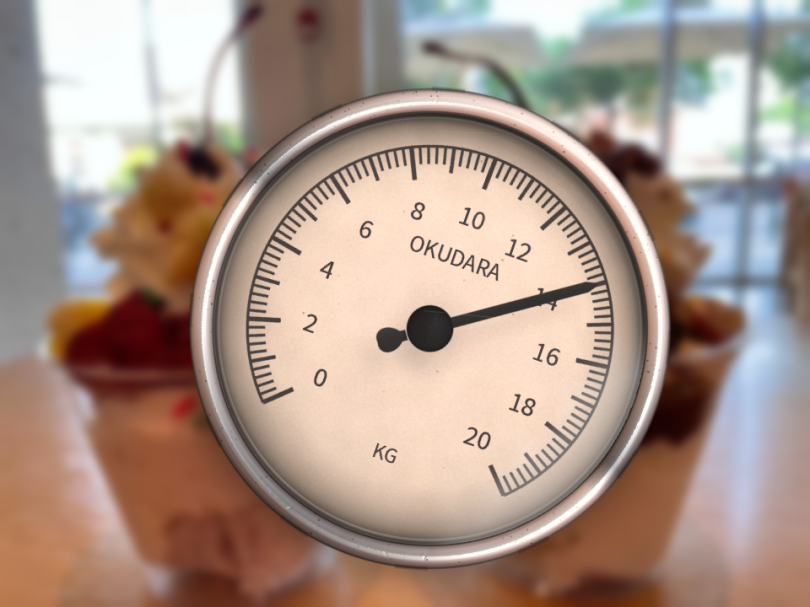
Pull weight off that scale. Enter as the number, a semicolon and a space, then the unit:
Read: 14; kg
